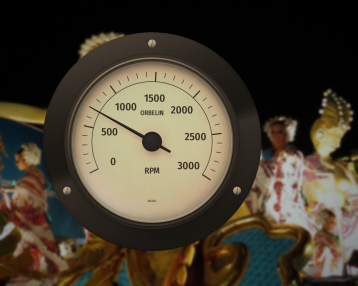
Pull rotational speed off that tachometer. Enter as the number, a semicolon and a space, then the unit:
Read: 700; rpm
